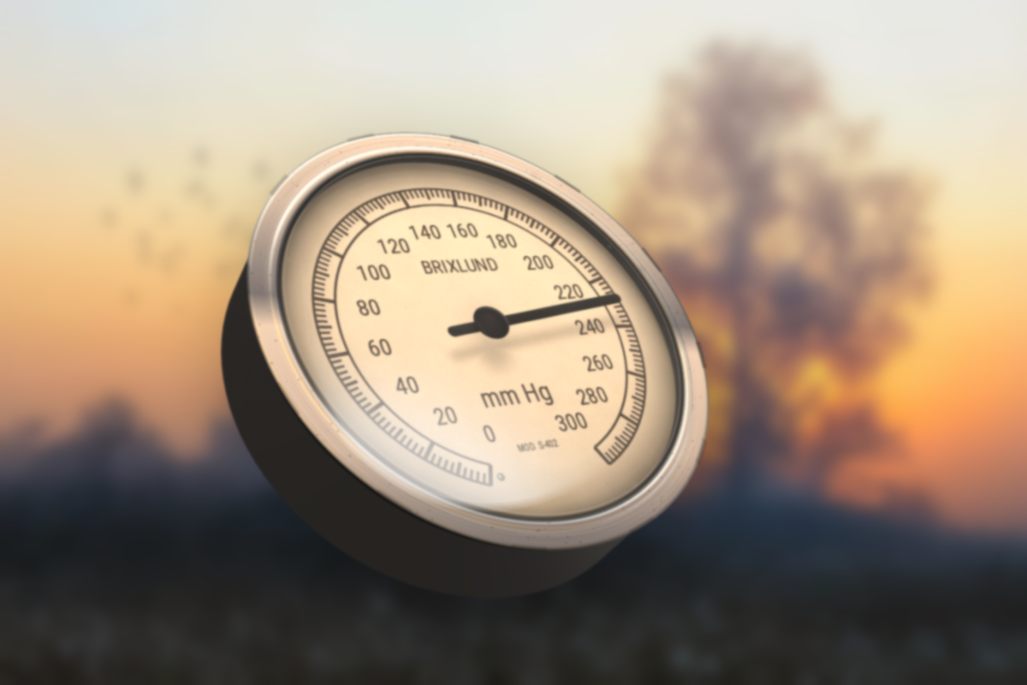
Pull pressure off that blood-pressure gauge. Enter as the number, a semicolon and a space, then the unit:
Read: 230; mmHg
